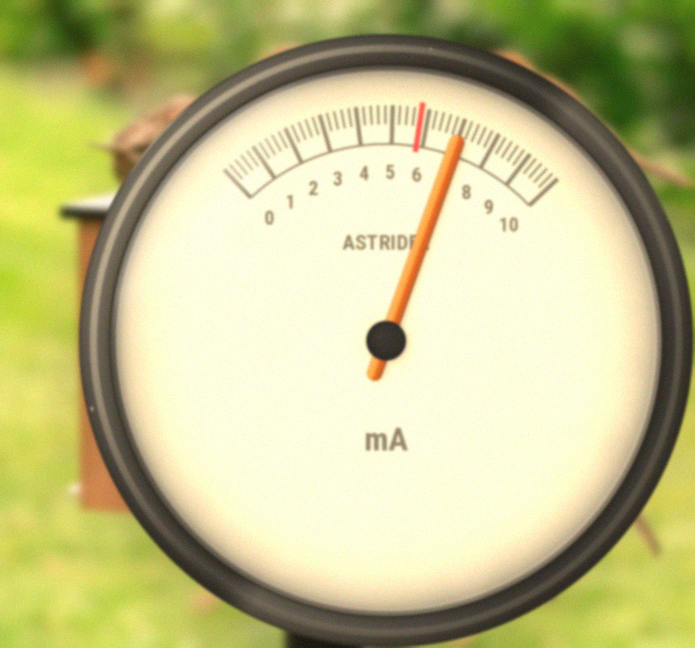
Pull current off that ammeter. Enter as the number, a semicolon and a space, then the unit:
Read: 7; mA
